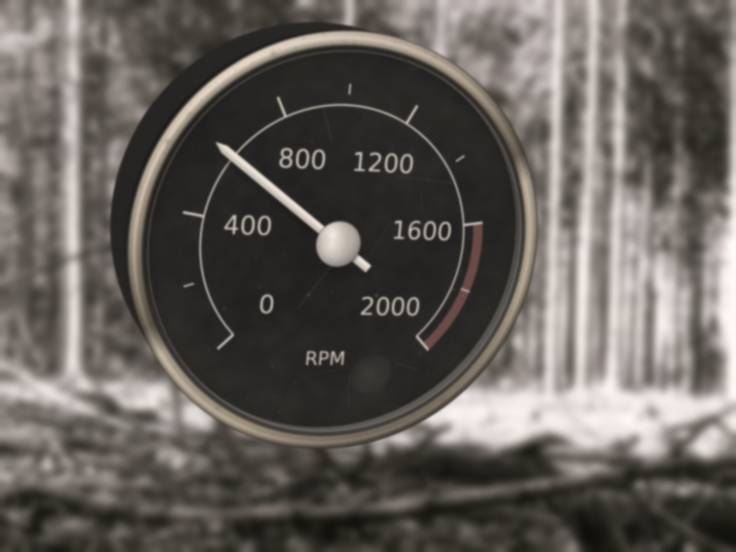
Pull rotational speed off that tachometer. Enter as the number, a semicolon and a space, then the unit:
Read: 600; rpm
